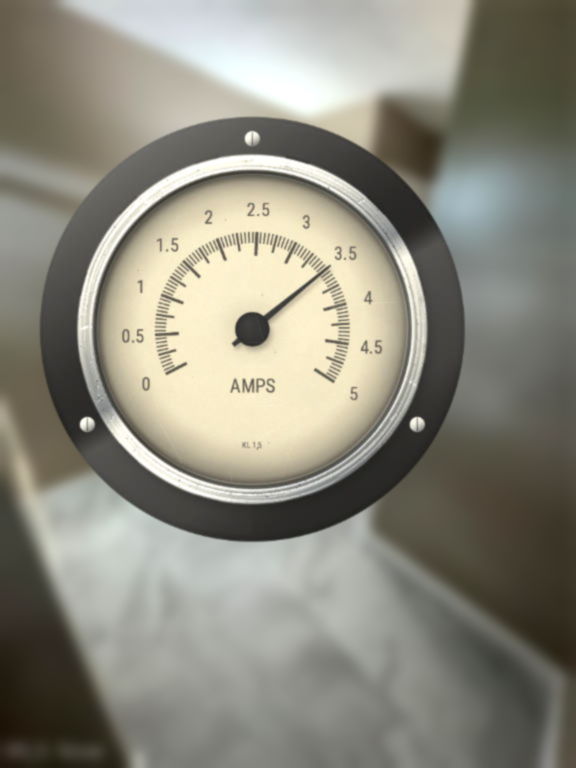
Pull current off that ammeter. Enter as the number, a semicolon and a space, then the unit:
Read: 3.5; A
